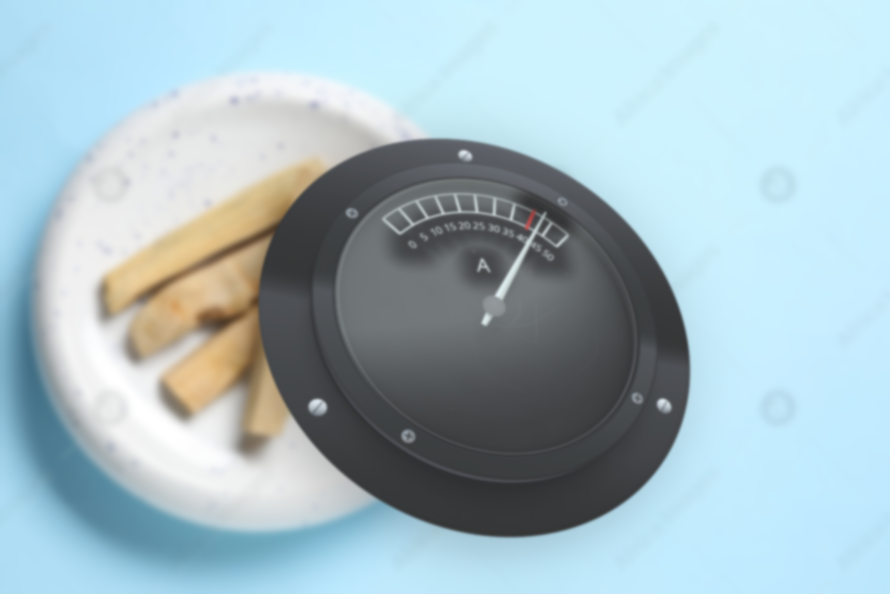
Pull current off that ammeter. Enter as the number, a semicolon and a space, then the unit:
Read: 42.5; A
